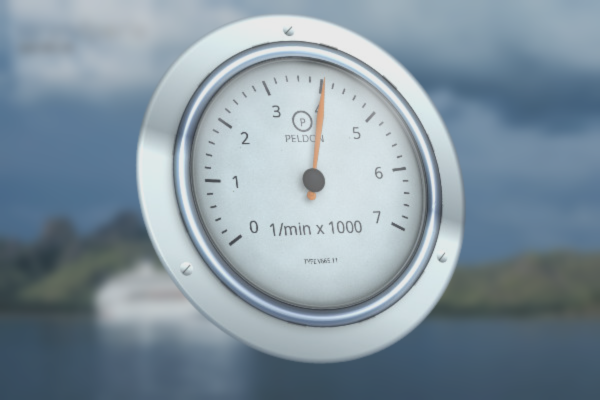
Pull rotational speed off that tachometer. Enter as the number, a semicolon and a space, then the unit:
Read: 4000; rpm
